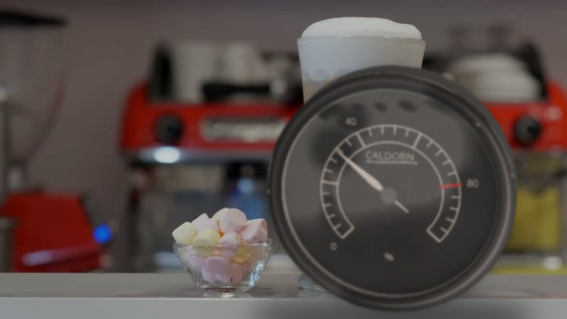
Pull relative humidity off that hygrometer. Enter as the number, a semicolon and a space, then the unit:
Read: 32; %
